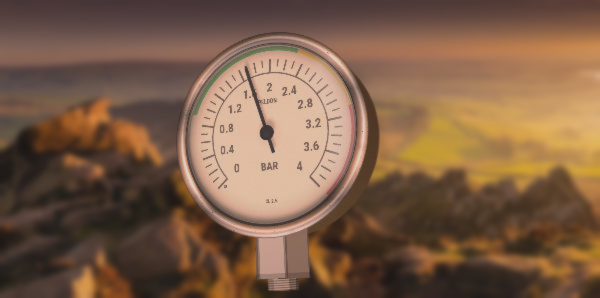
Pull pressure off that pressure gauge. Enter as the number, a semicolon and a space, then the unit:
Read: 1.7; bar
